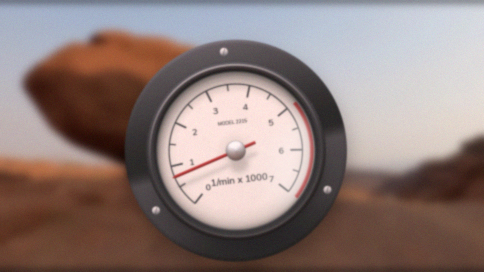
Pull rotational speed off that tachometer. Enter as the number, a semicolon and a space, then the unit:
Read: 750; rpm
